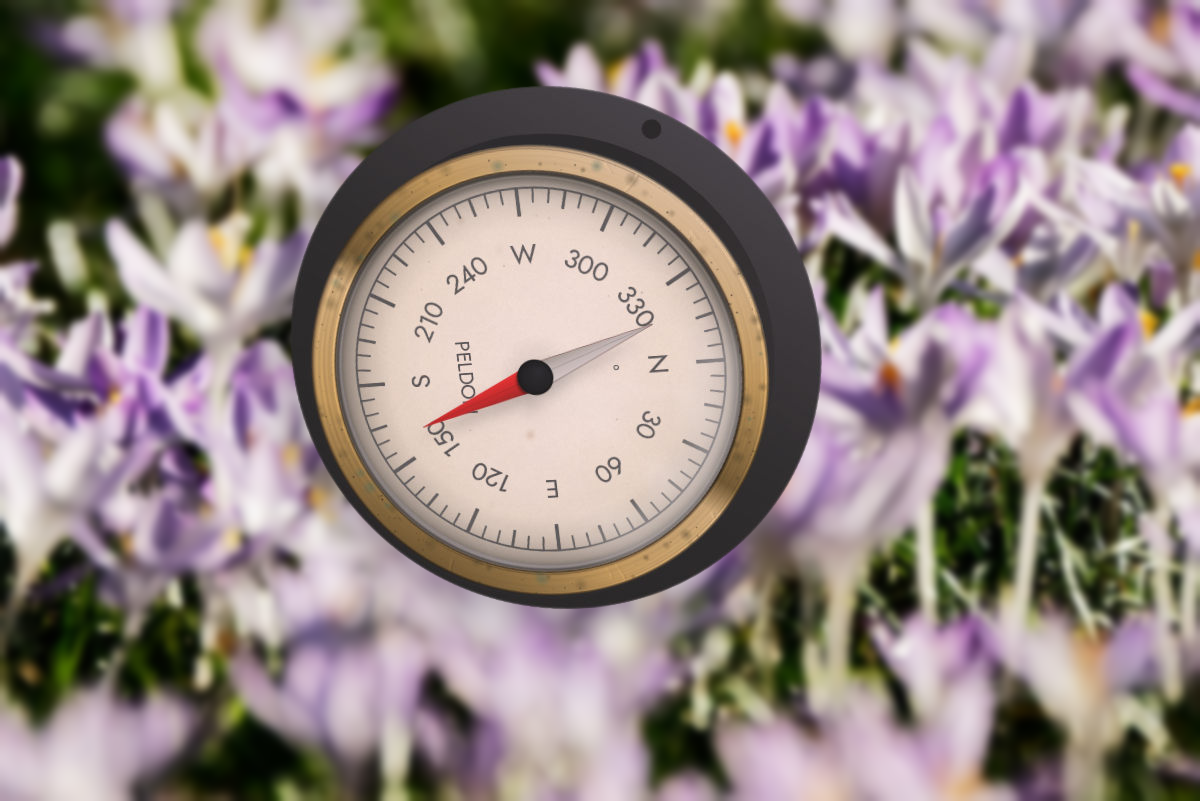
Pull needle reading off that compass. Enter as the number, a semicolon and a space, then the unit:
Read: 160; °
